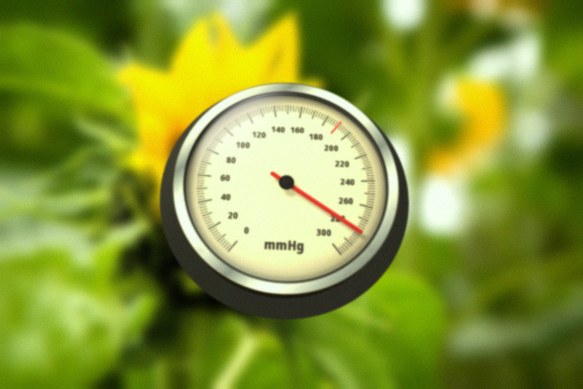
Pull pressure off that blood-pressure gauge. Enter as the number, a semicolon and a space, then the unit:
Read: 280; mmHg
